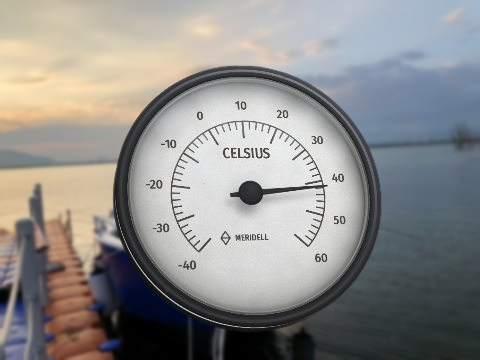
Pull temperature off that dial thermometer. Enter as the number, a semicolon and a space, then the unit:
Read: 42; °C
